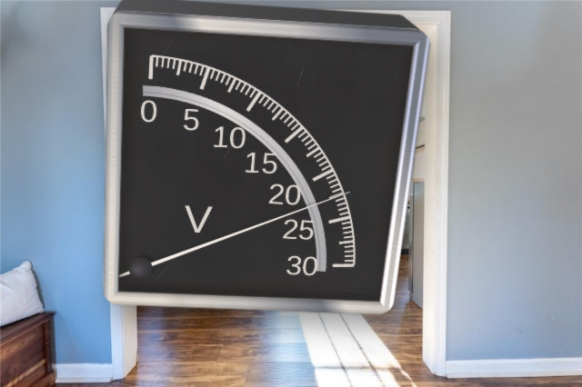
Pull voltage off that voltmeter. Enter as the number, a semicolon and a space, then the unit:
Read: 22.5; V
